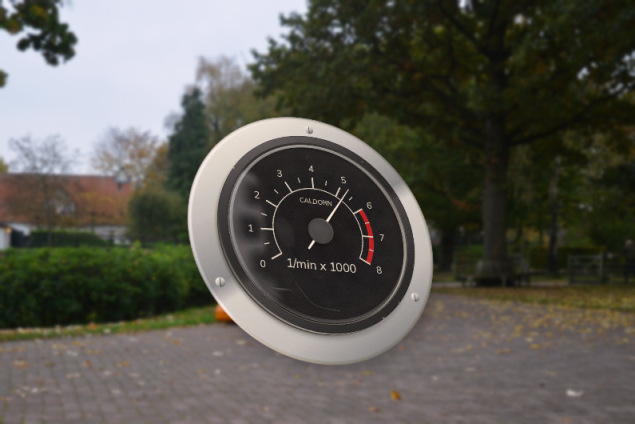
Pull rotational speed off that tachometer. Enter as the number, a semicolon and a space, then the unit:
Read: 5250; rpm
